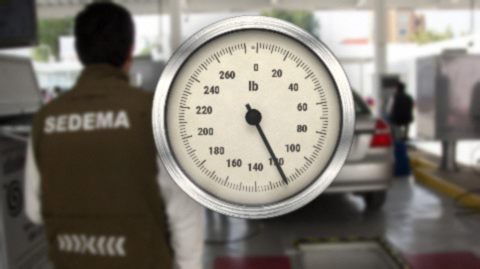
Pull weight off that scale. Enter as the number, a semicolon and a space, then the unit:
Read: 120; lb
